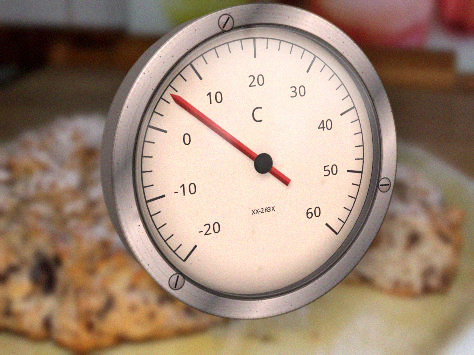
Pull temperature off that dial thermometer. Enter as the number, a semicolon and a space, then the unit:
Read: 5; °C
